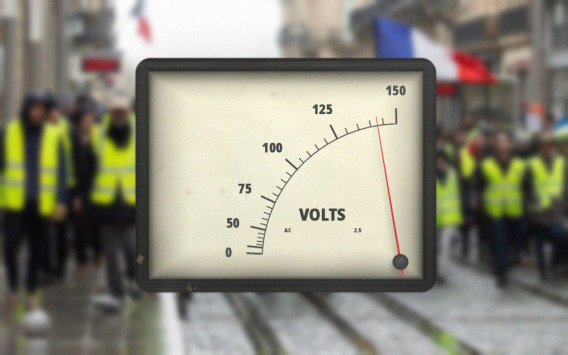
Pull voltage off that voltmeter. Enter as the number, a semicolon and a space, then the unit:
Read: 142.5; V
